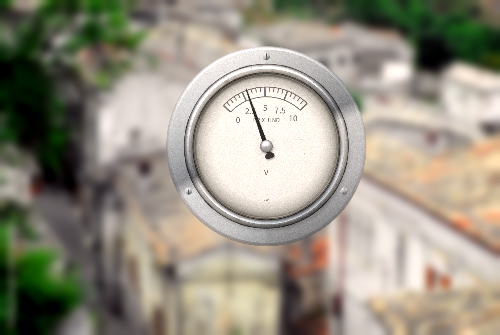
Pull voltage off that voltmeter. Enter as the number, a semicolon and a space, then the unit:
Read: 3; V
